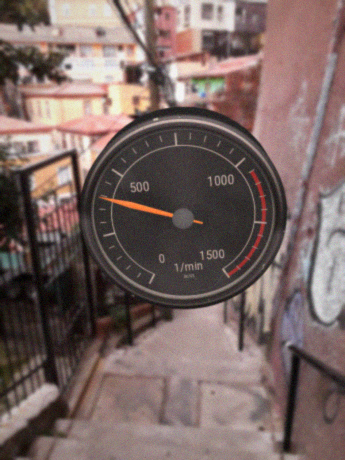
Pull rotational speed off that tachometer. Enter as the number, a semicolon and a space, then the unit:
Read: 400; rpm
